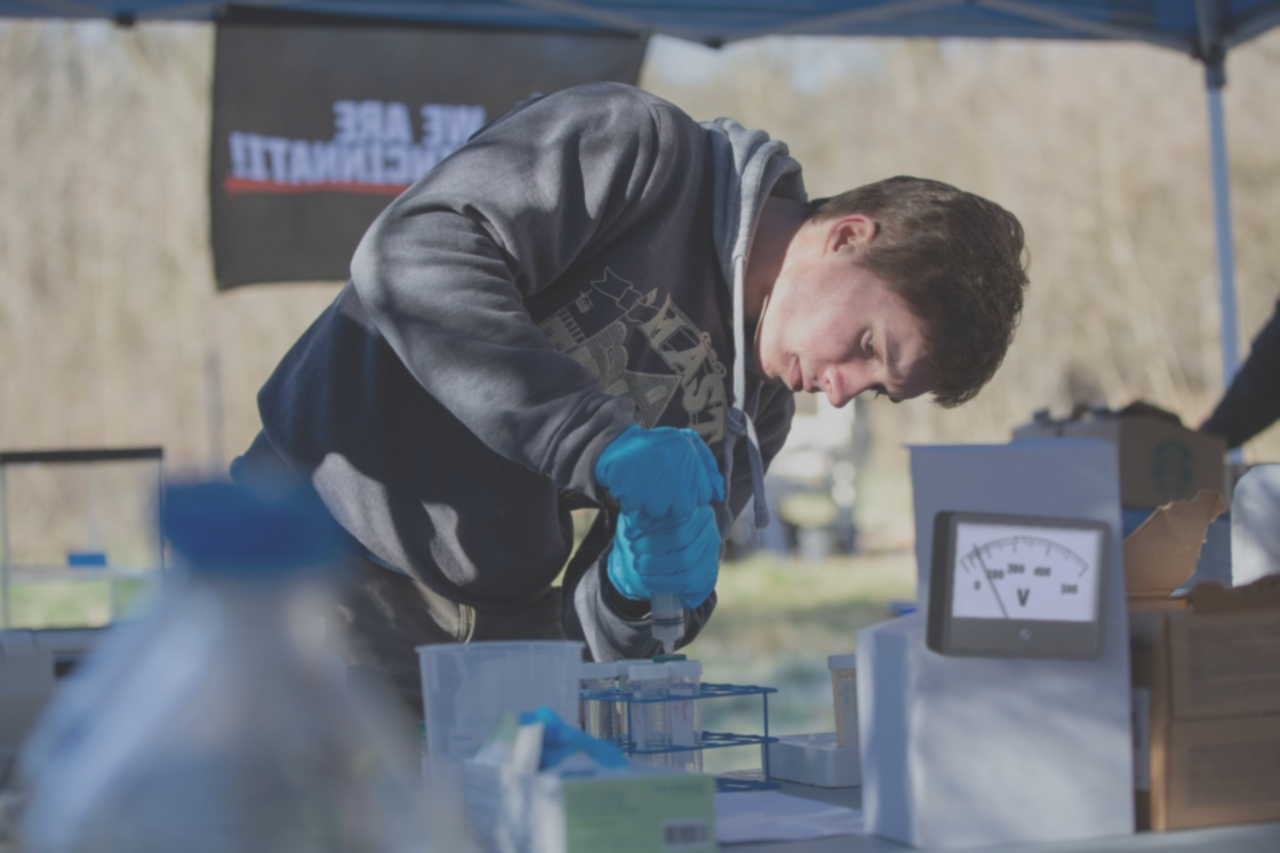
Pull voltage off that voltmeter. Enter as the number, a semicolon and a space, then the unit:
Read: 150; V
